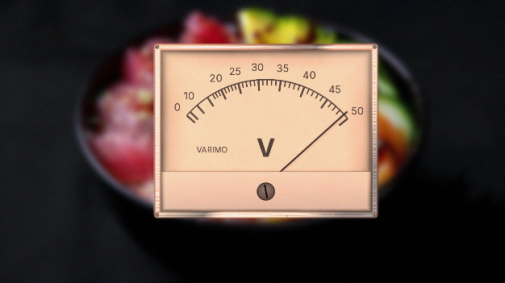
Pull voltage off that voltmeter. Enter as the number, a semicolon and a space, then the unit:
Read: 49; V
